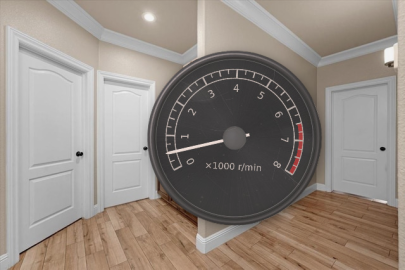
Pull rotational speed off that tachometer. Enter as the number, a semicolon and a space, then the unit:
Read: 500; rpm
